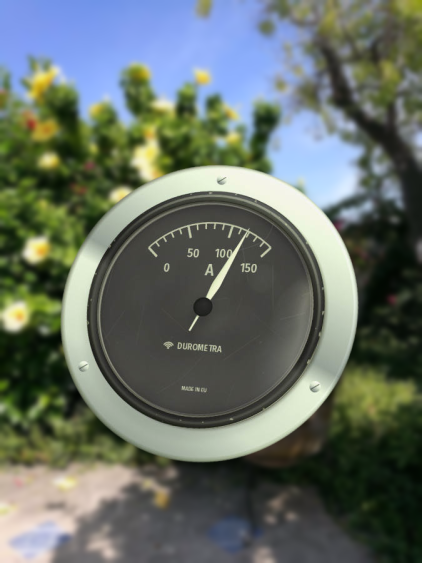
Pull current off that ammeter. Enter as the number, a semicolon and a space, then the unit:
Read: 120; A
